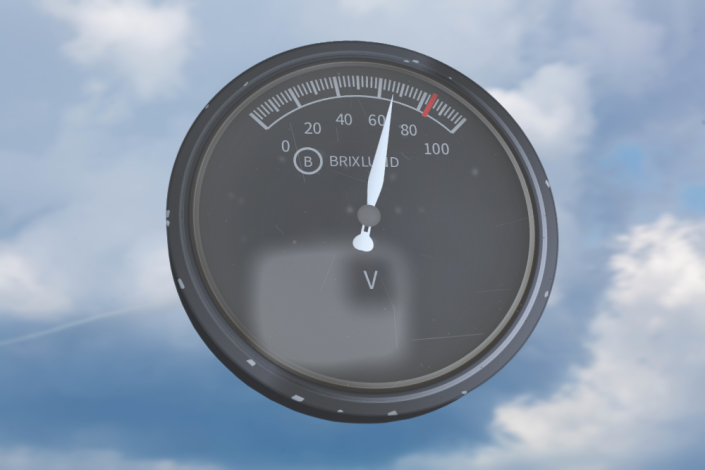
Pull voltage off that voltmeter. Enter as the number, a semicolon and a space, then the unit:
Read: 66; V
